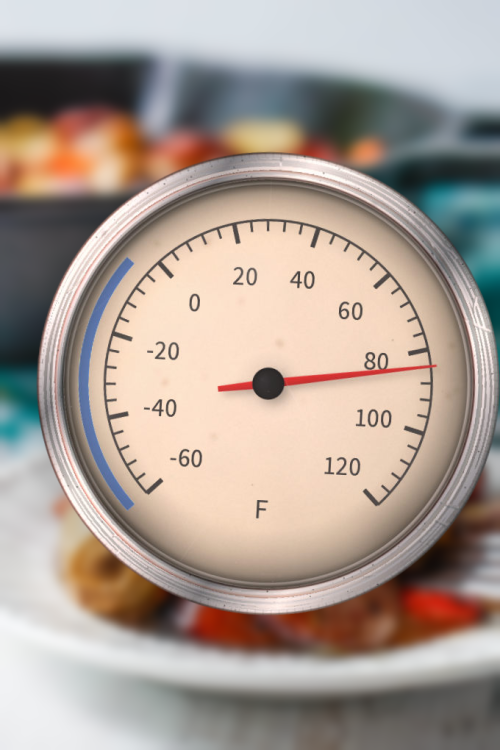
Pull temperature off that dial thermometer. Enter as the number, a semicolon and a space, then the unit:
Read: 84; °F
